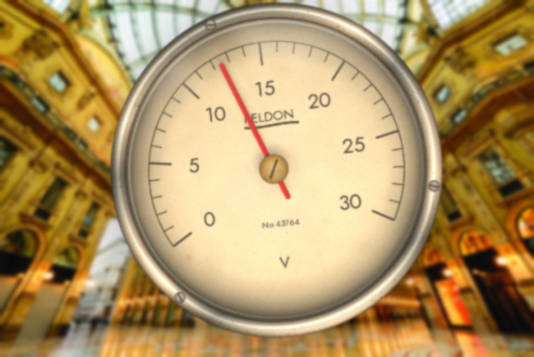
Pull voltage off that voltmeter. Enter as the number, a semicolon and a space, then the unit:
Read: 12.5; V
